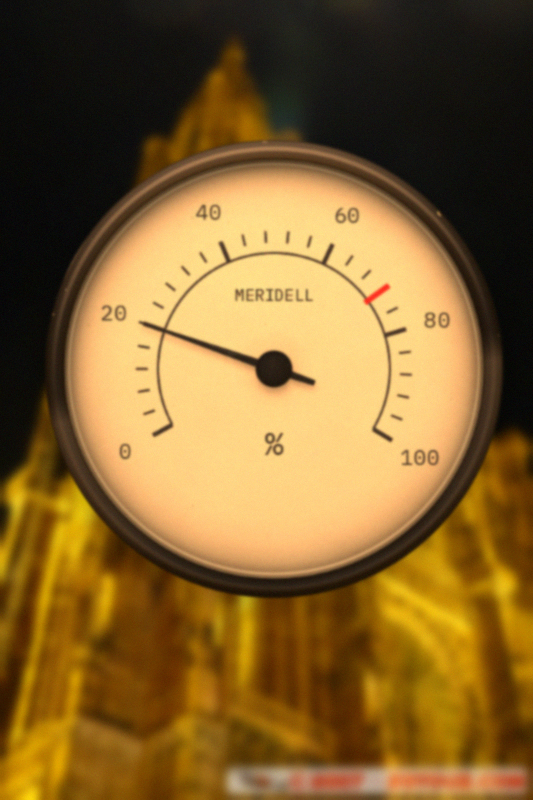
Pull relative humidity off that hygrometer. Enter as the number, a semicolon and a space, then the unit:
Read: 20; %
